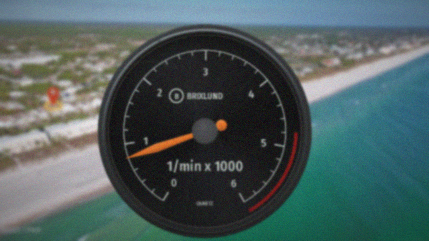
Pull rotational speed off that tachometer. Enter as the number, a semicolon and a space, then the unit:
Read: 800; rpm
